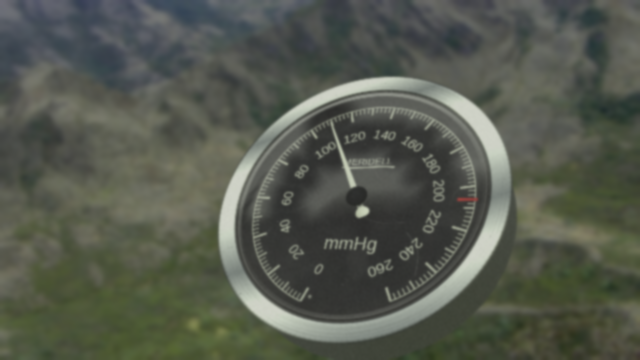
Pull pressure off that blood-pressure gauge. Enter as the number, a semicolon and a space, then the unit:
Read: 110; mmHg
